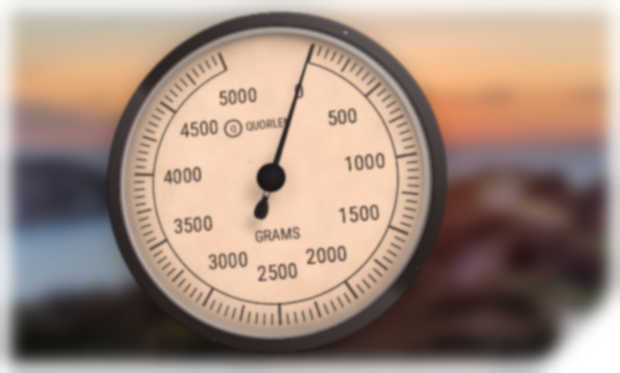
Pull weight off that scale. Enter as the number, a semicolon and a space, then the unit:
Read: 0; g
